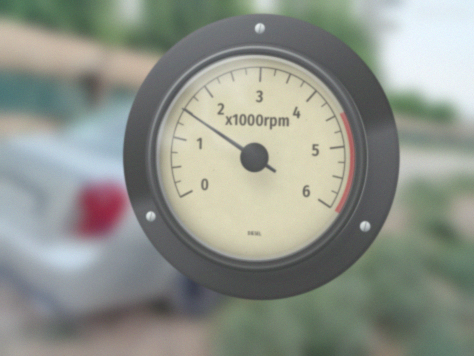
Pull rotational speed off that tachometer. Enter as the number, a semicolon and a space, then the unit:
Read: 1500; rpm
